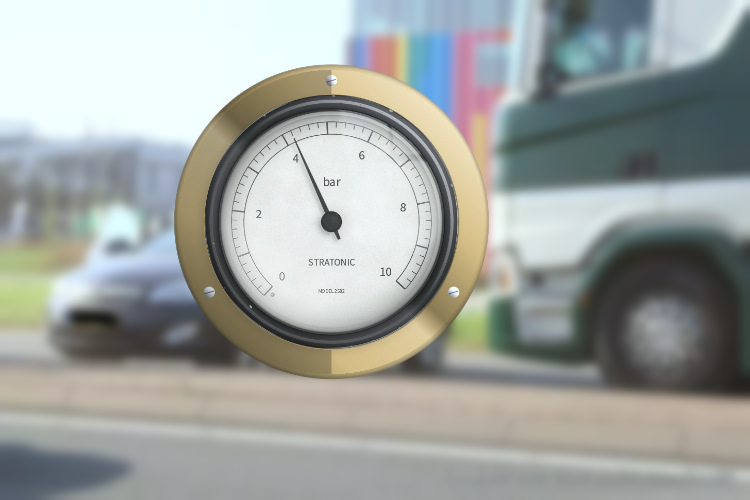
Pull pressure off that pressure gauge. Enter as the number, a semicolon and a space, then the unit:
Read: 4.2; bar
